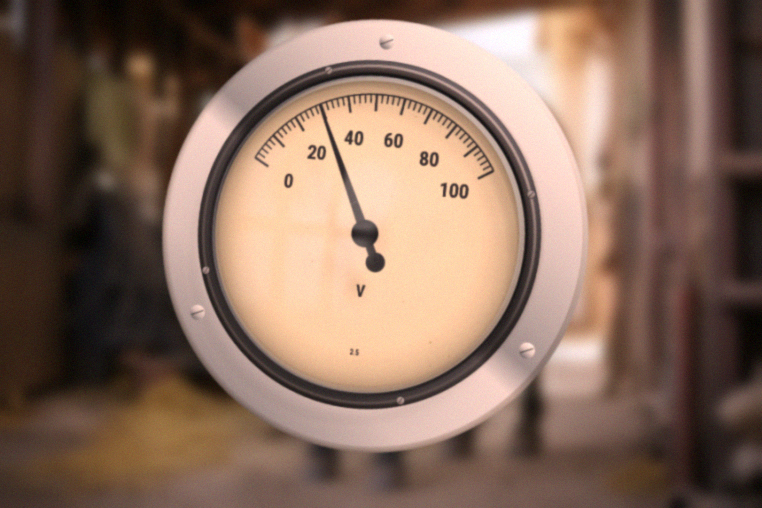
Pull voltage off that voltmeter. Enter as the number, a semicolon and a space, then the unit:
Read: 30; V
